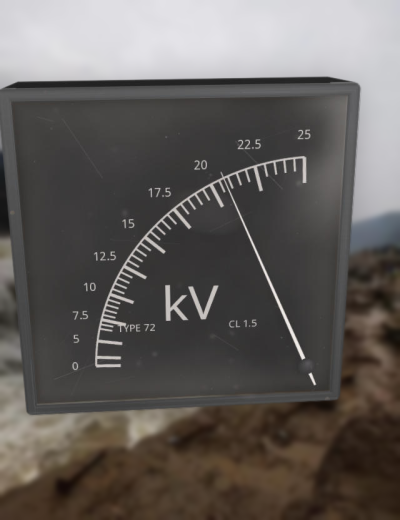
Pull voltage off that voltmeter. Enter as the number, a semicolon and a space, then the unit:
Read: 20.75; kV
